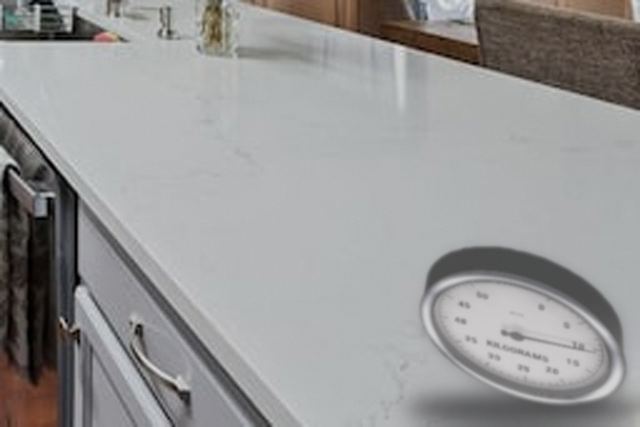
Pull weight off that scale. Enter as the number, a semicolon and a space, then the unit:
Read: 10; kg
